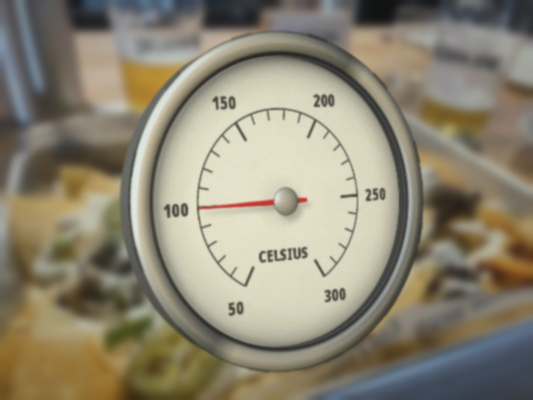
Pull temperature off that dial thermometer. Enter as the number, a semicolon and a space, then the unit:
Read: 100; °C
